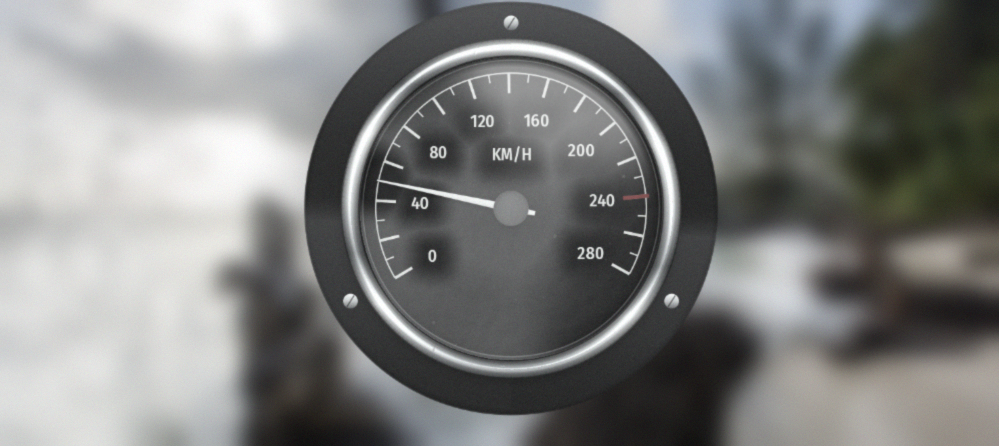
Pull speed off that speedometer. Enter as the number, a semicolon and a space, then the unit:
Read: 50; km/h
